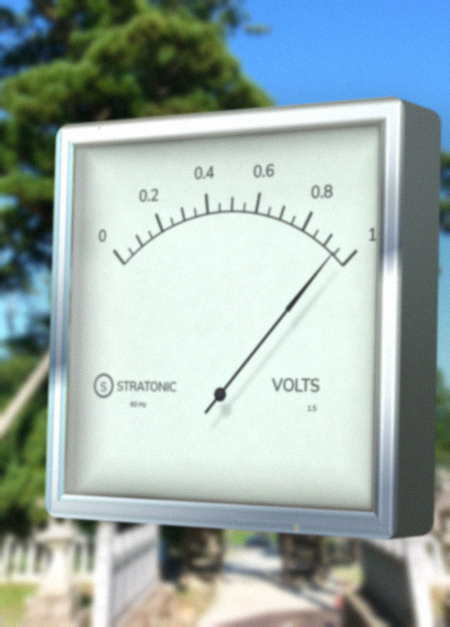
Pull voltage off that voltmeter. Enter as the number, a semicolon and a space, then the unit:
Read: 0.95; V
